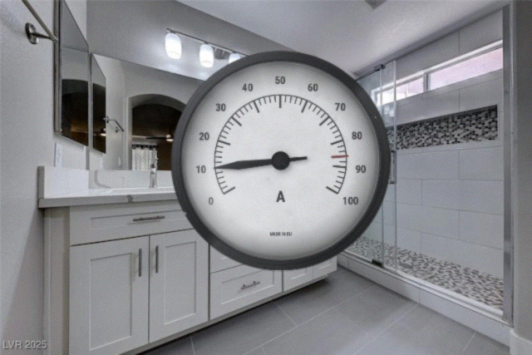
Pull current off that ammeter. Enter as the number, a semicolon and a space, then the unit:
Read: 10; A
